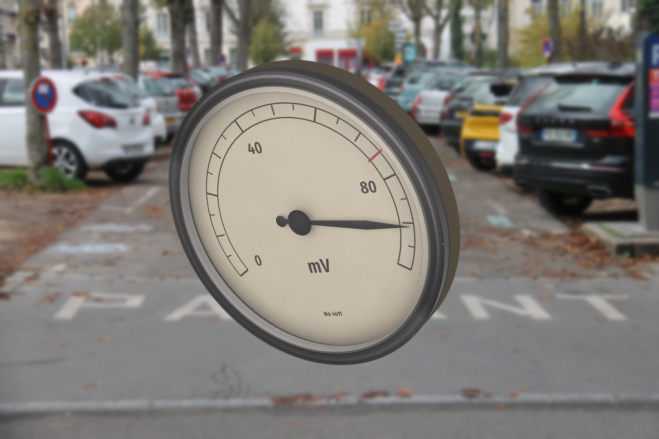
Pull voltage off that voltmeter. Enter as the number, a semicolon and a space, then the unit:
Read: 90; mV
